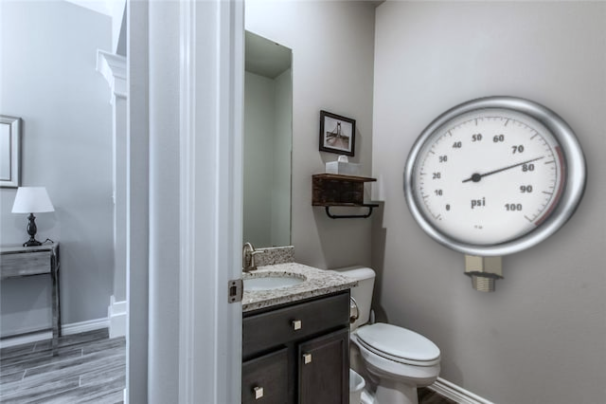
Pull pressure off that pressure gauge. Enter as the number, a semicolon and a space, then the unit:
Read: 78; psi
